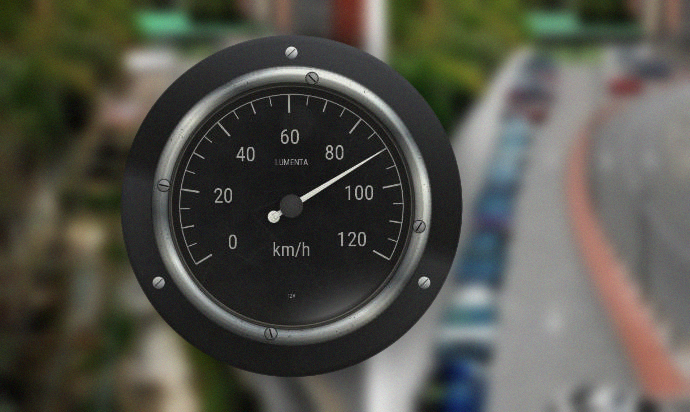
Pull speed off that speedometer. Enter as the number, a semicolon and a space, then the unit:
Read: 90; km/h
